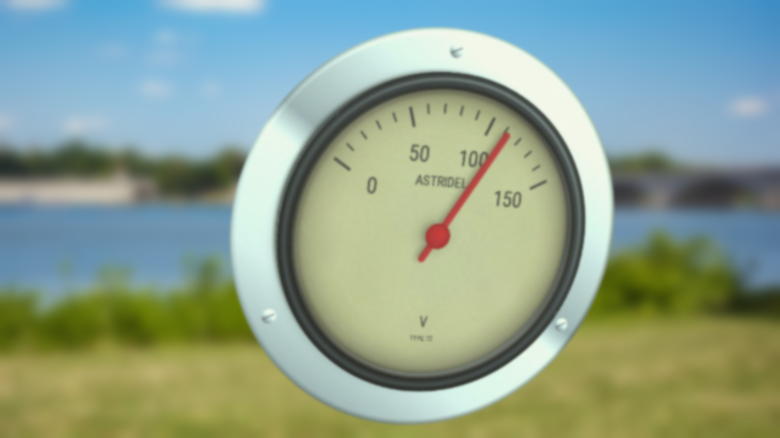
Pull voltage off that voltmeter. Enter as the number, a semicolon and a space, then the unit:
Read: 110; V
